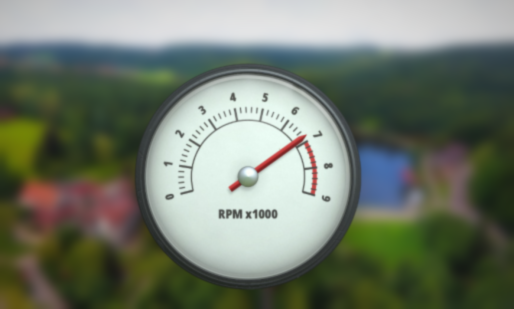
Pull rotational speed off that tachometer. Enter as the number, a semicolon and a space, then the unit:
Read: 6800; rpm
